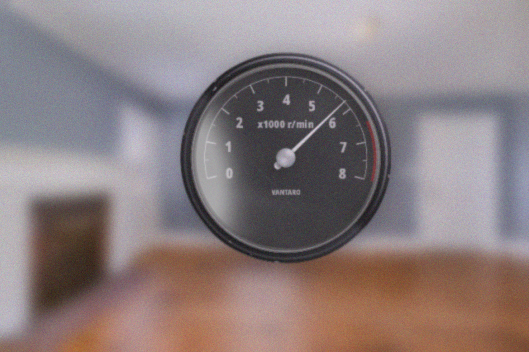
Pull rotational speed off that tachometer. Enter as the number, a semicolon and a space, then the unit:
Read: 5750; rpm
